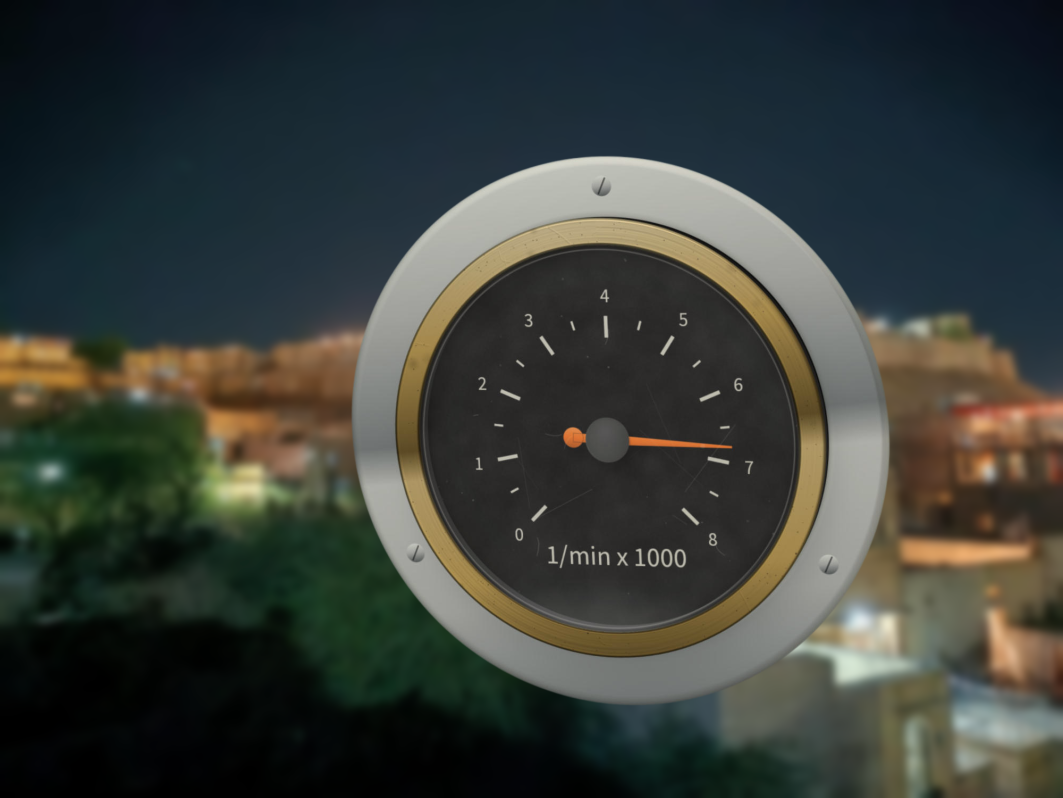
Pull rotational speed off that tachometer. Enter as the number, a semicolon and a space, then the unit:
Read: 6750; rpm
